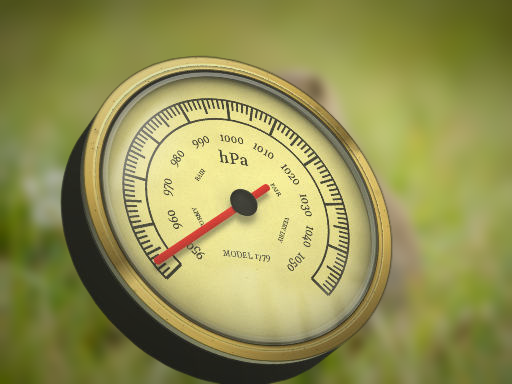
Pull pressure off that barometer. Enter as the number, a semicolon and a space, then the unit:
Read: 953; hPa
